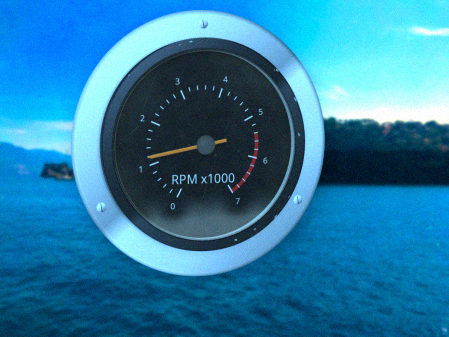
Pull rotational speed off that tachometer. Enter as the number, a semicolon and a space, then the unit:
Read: 1200; rpm
